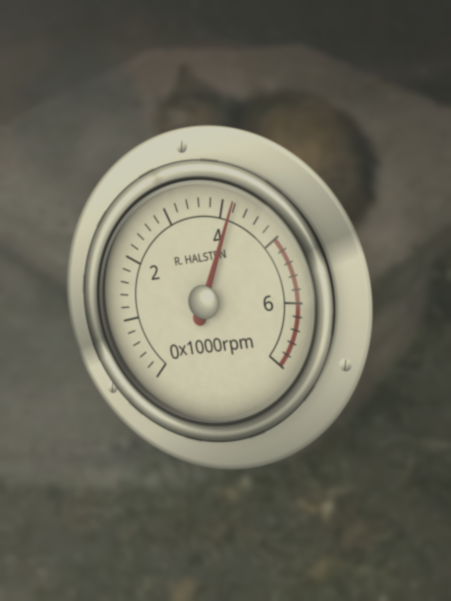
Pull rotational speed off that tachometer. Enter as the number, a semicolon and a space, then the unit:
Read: 4200; rpm
